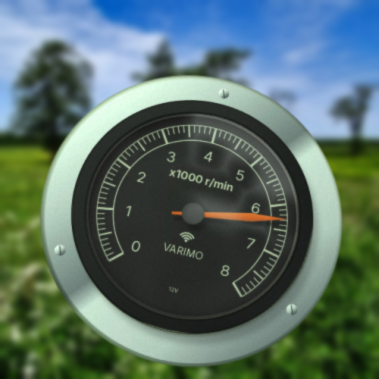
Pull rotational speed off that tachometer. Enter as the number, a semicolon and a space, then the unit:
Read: 6300; rpm
